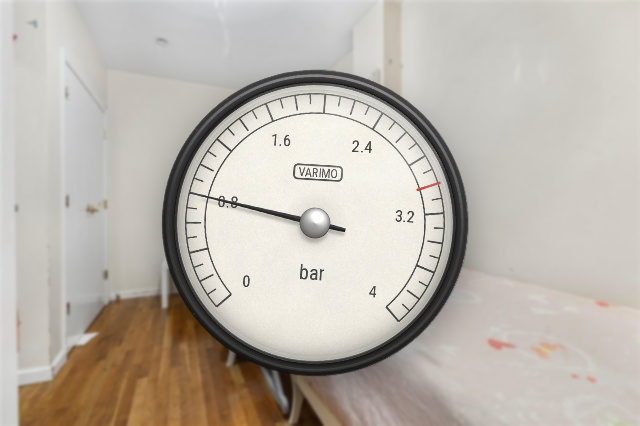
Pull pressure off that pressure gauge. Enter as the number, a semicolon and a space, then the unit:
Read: 0.8; bar
